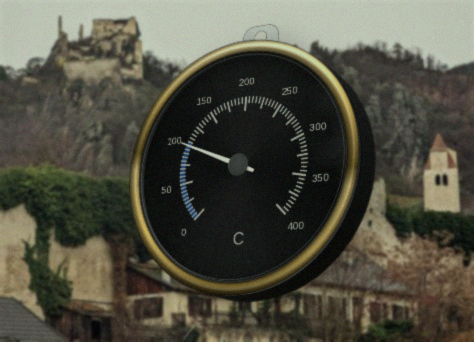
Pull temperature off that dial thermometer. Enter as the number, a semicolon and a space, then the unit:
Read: 100; °C
